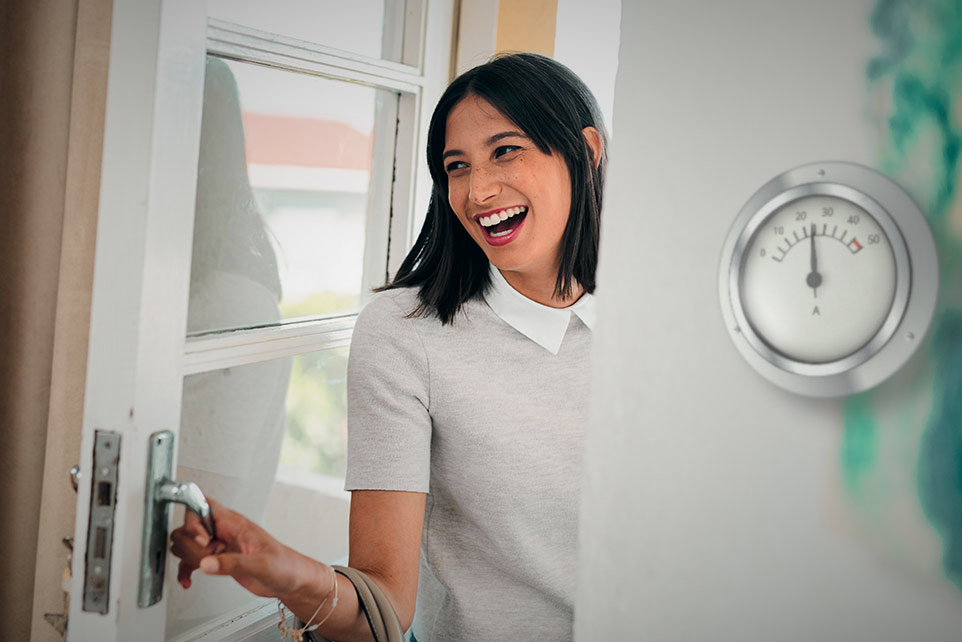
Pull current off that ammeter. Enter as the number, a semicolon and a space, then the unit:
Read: 25; A
